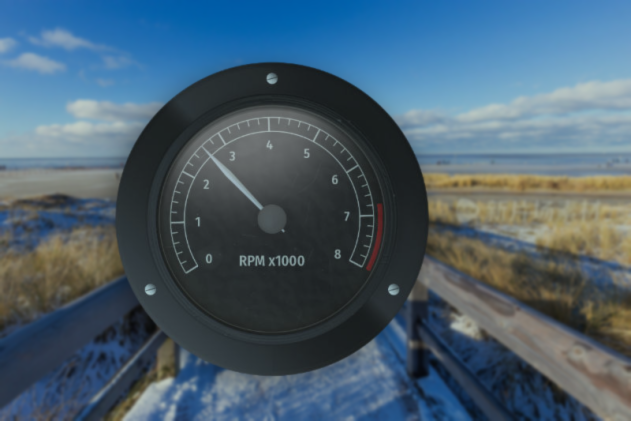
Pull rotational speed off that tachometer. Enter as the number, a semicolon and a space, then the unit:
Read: 2600; rpm
